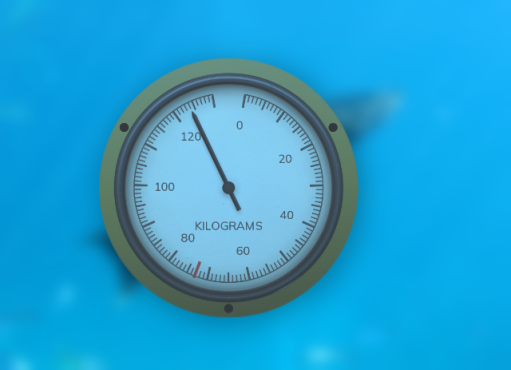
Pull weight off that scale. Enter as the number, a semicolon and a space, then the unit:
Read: 124; kg
